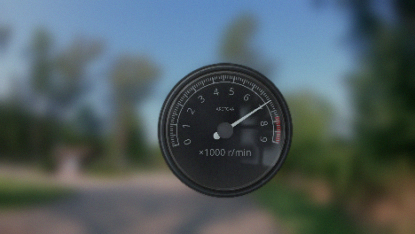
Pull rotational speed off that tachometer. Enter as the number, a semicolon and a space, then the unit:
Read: 7000; rpm
